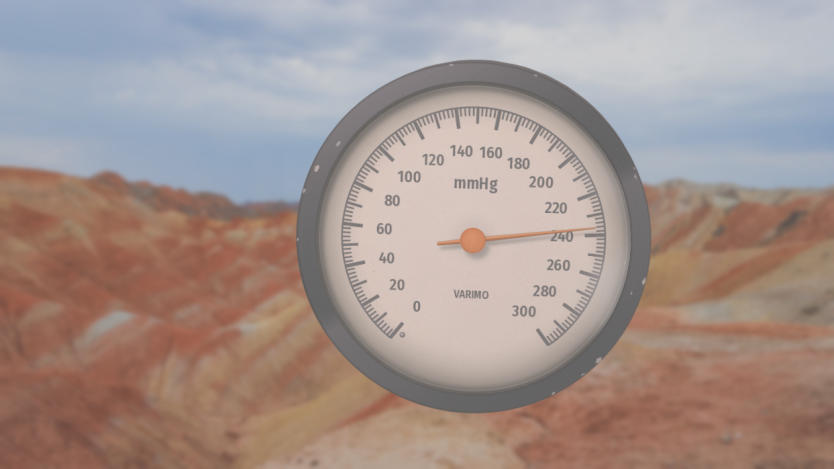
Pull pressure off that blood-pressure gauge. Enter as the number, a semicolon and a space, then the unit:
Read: 236; mmHg
